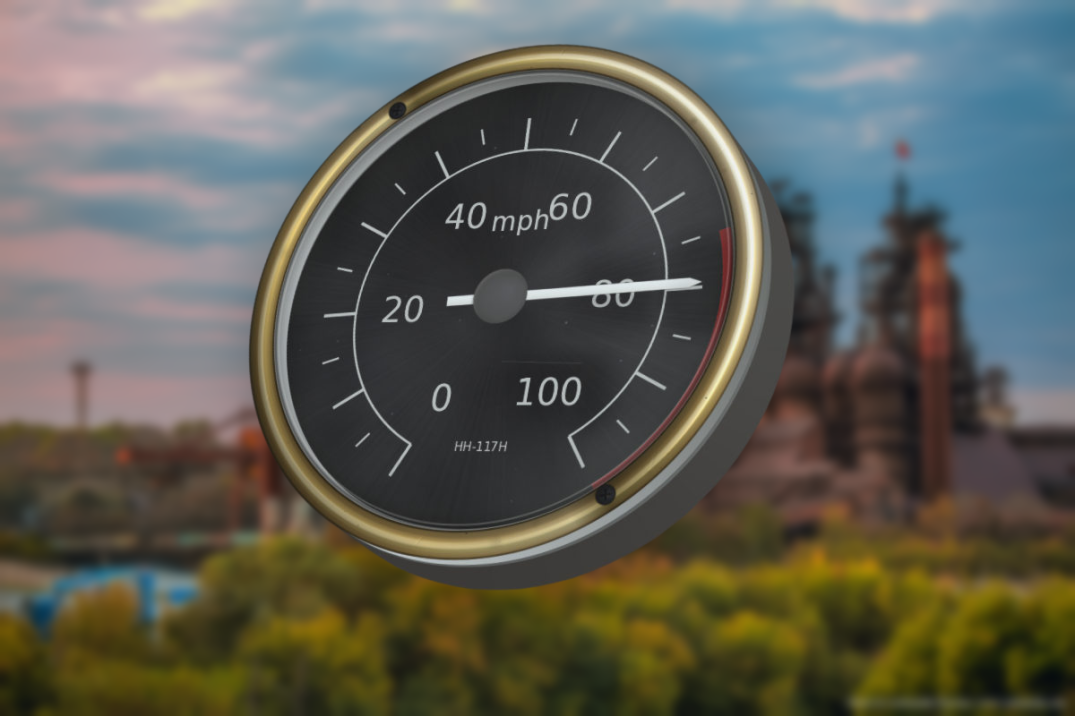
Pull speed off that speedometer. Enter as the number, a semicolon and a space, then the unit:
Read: 80; mph
